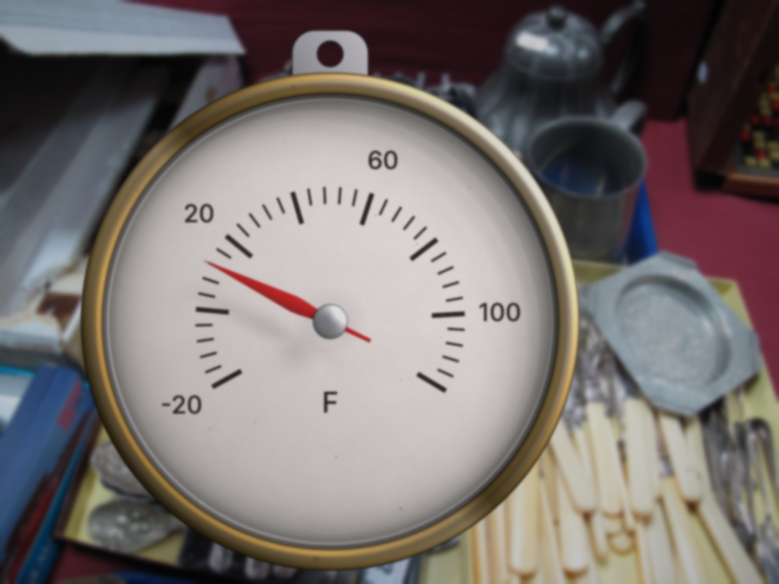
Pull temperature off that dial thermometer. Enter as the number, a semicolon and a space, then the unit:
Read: 12; °F
